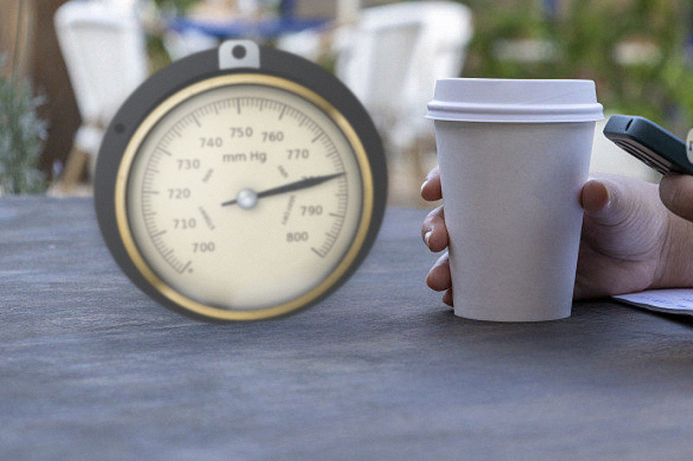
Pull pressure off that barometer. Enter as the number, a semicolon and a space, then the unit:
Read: 780; mmHg
